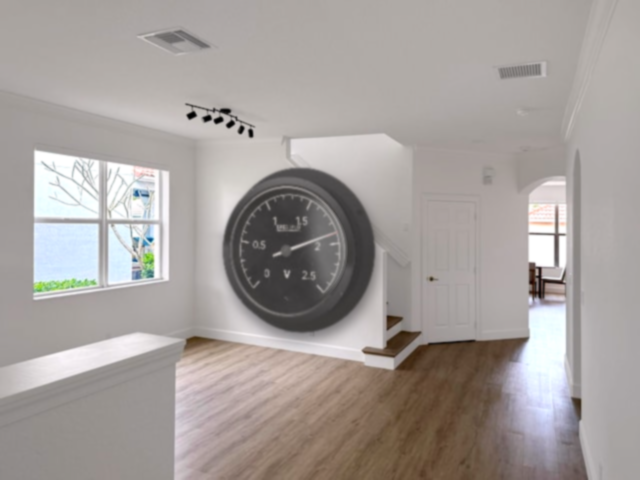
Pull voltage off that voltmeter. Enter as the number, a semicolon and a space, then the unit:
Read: 1.9; V
